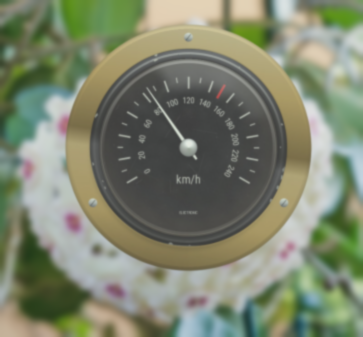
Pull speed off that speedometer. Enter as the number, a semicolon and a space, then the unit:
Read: 85; km/h
